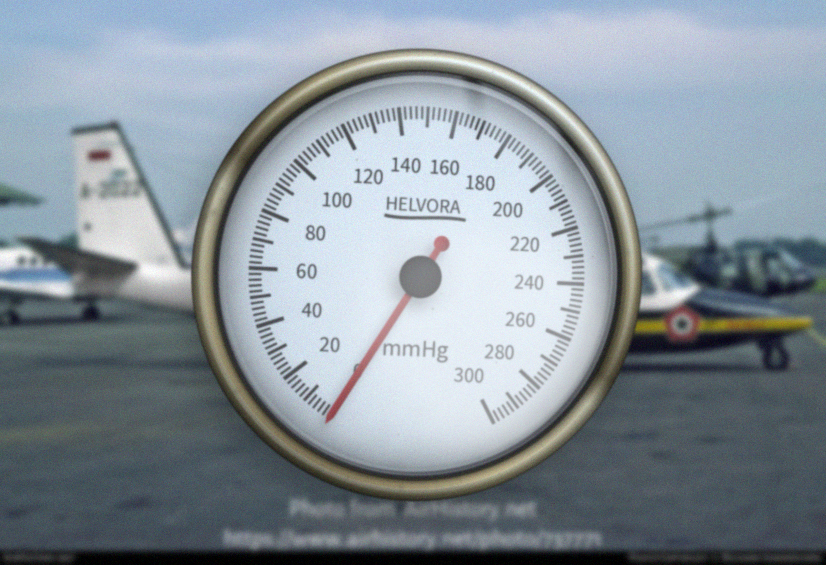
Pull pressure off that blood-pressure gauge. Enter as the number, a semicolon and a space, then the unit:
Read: 0; mmHg
